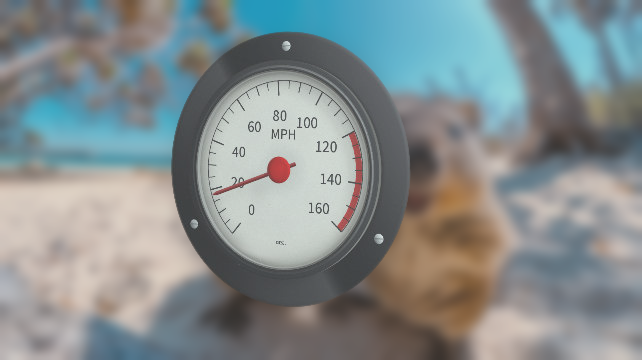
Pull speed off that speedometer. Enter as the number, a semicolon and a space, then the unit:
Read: 17.5; mph
